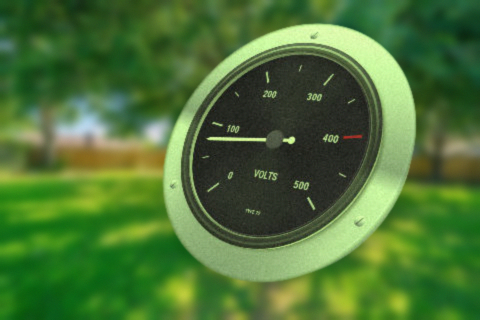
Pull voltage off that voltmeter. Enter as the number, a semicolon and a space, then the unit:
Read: 75; V
